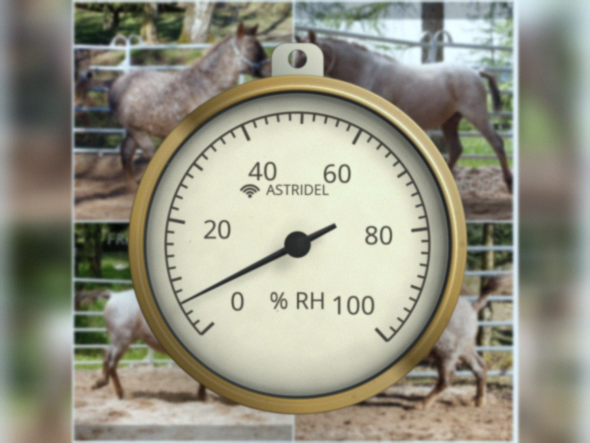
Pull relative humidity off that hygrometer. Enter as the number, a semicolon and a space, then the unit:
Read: 6; %
